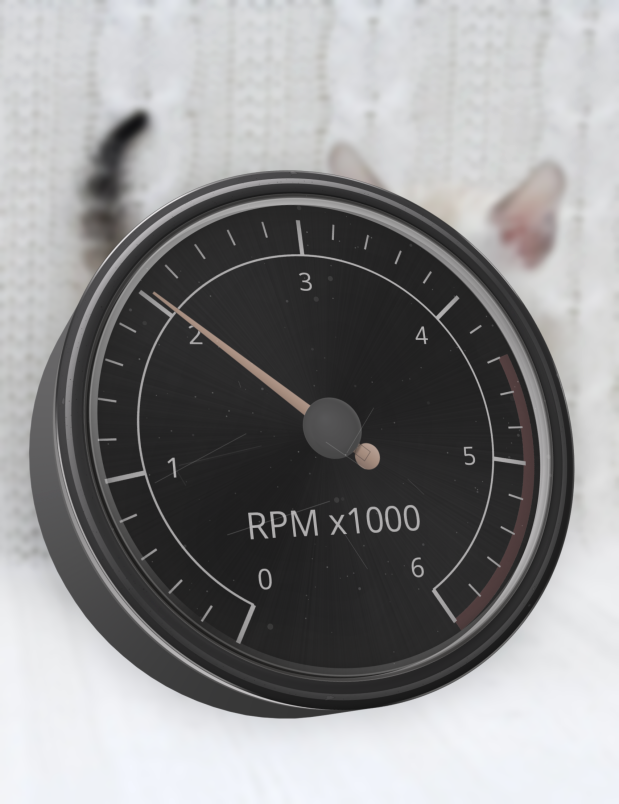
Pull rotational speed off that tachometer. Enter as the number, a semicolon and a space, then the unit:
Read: 2000; rpm
